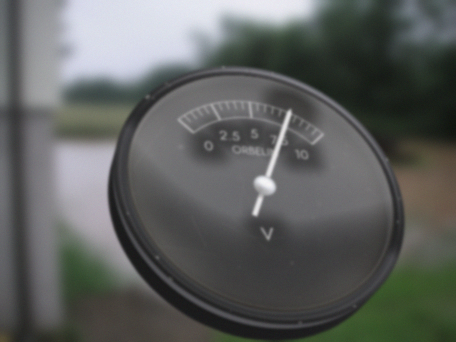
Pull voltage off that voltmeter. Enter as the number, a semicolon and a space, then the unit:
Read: 7.5; V
